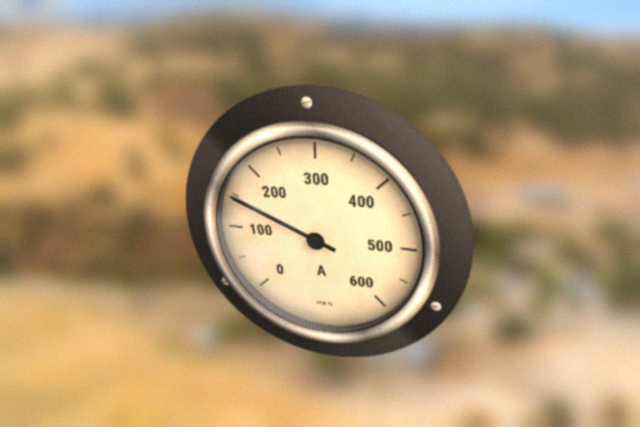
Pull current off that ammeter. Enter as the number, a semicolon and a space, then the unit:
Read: 150; A
